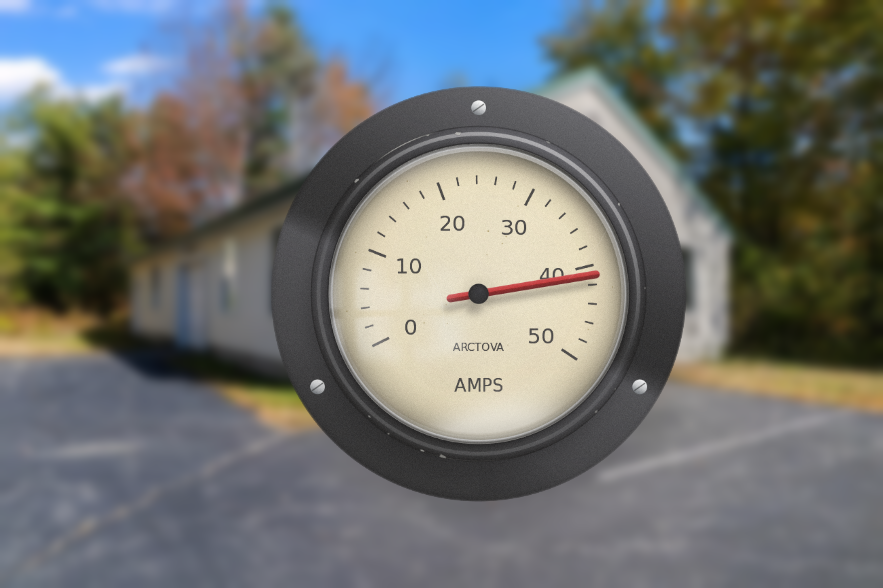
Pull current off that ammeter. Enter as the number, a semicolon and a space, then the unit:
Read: 41; A
